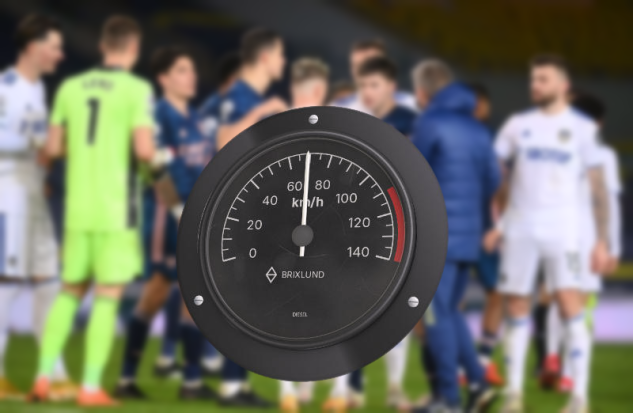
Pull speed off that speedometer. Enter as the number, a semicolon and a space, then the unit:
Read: 70; km/h
